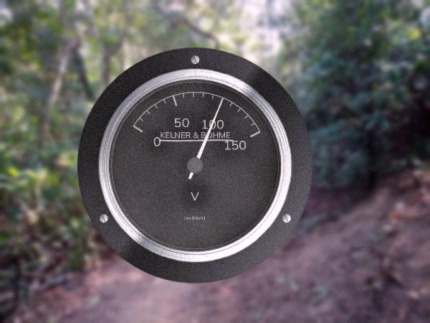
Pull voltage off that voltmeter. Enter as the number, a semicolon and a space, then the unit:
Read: 100; V
